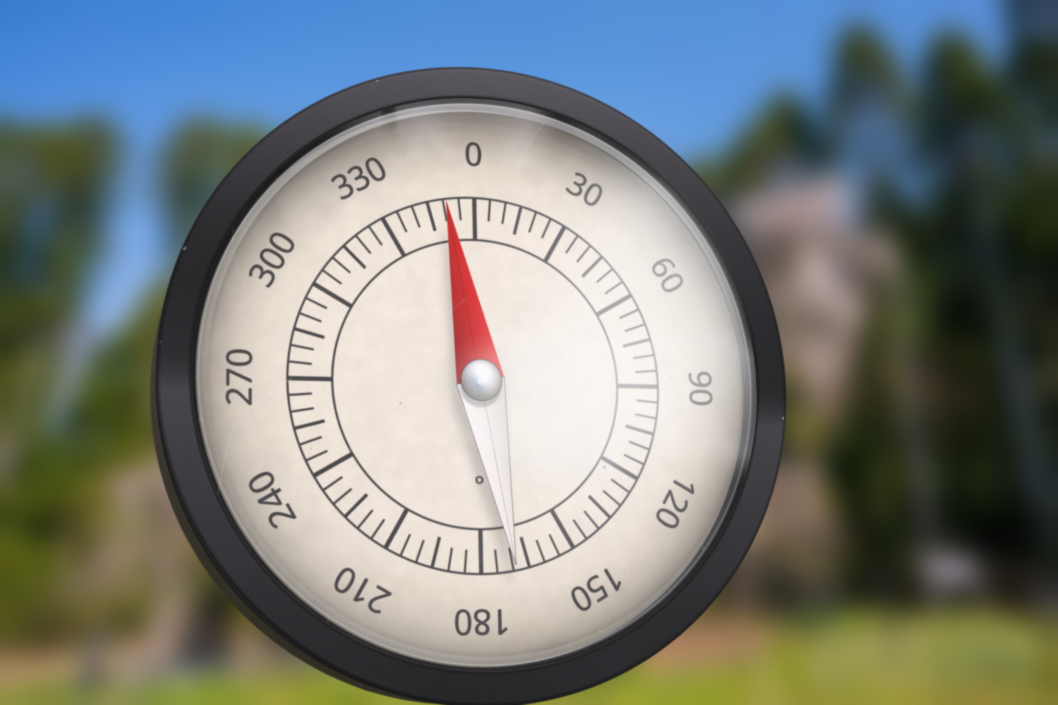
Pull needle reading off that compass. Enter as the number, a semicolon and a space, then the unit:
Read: 350; °
